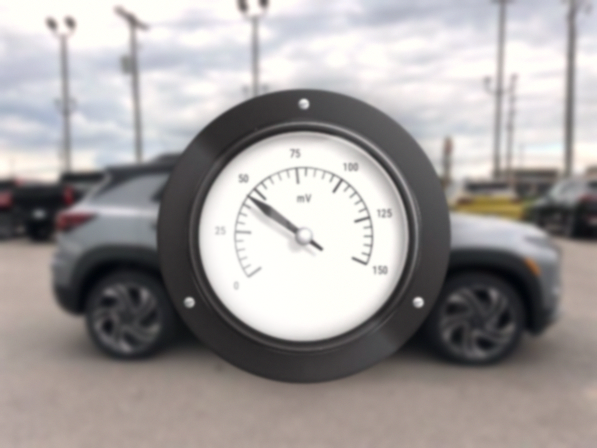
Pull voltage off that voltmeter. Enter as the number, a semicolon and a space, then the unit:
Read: 45; mV
